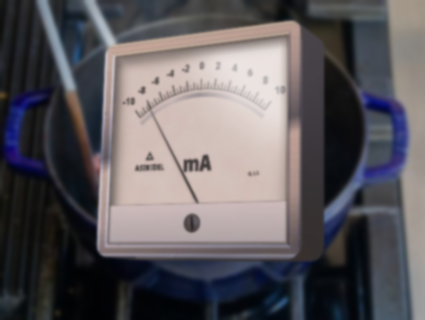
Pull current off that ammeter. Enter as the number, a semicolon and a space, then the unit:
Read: -8; mA
